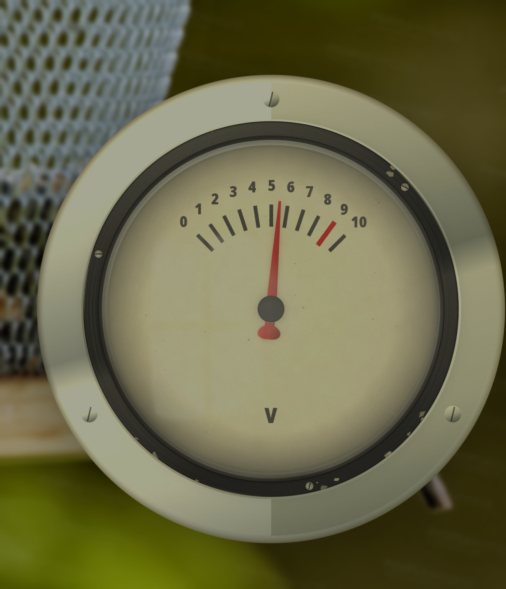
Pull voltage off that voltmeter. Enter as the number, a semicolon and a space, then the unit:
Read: 5.5; V
